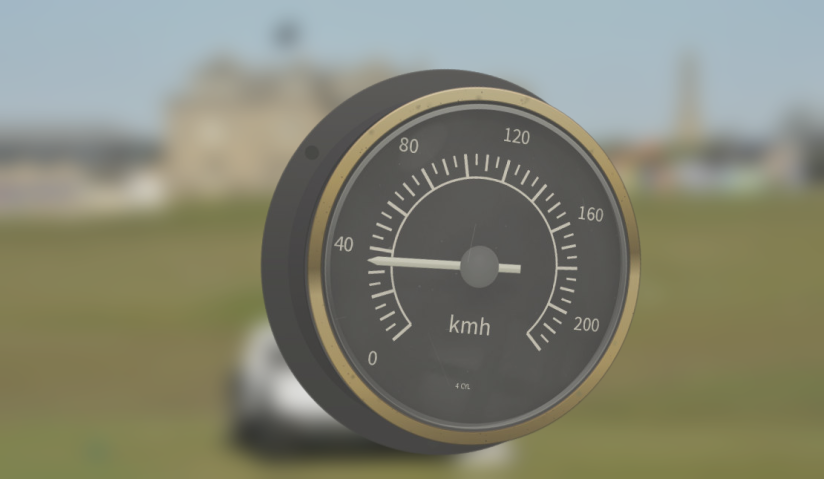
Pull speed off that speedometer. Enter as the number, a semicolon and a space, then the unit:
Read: 35; km/h
